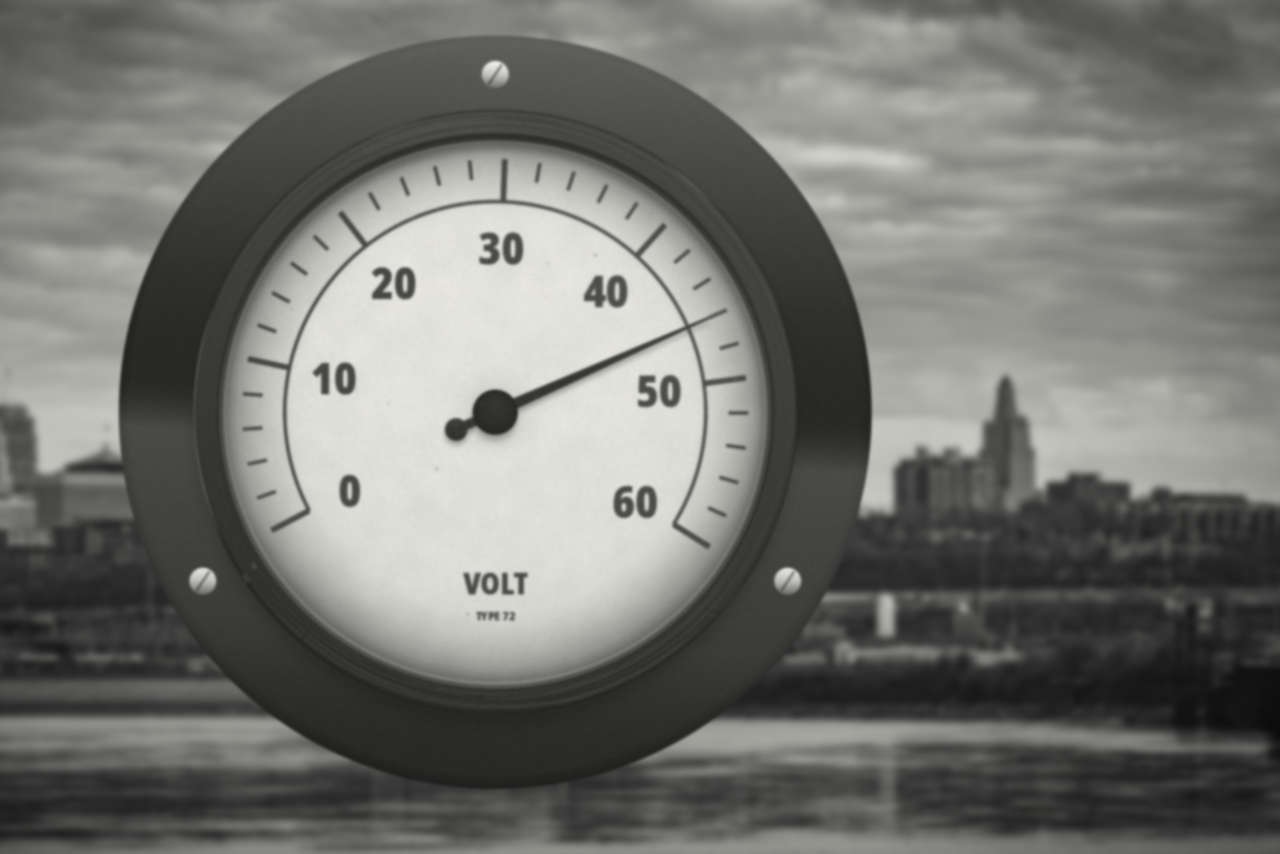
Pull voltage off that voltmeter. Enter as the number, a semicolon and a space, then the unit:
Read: 46; V
